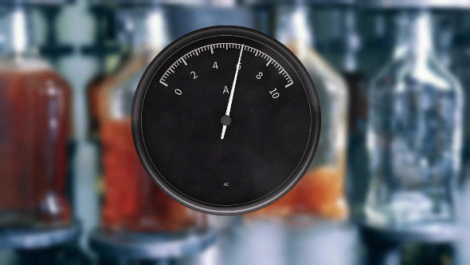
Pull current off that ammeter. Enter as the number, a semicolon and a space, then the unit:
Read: 6; A
